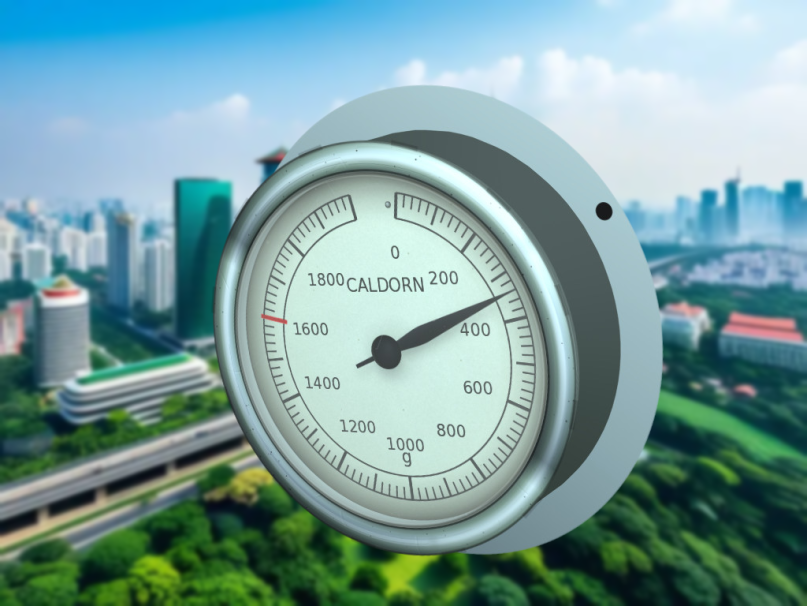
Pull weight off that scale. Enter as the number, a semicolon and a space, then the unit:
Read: 340; g
